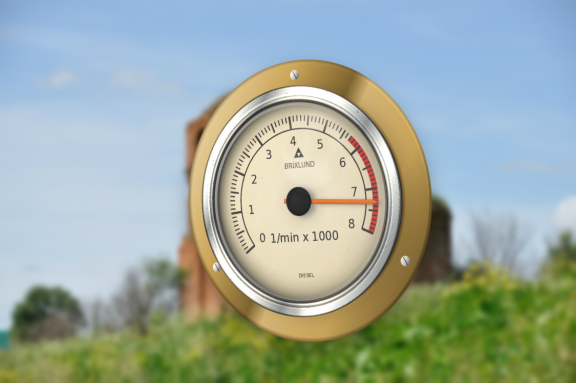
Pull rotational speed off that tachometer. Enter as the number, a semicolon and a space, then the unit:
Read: 7300; rpm
